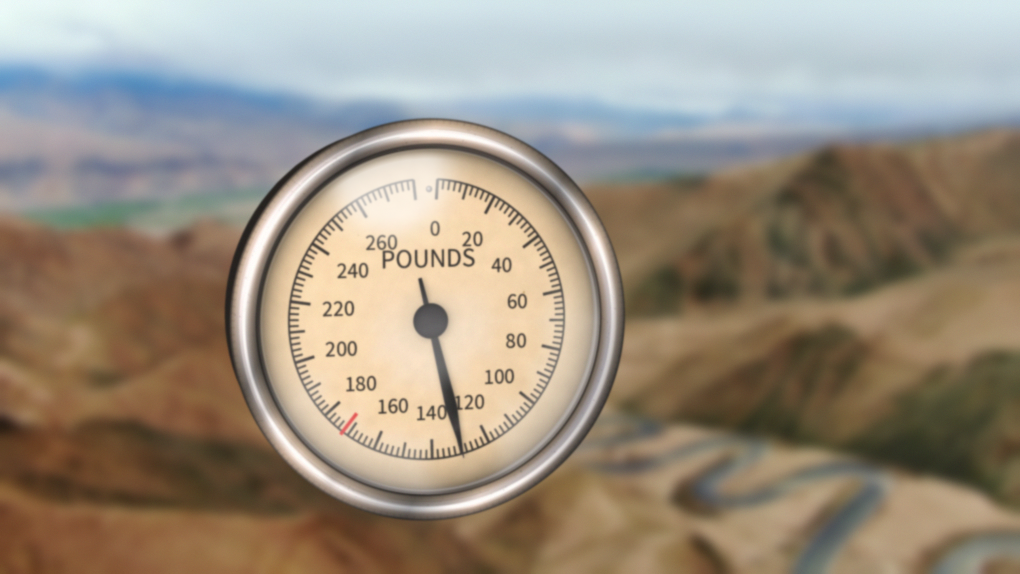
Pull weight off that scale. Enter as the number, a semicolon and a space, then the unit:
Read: 130; lb
